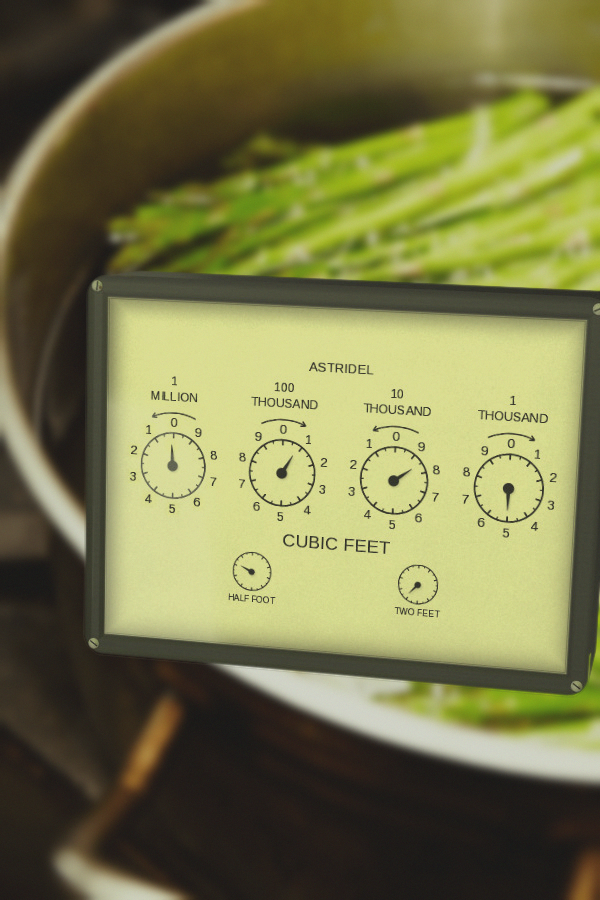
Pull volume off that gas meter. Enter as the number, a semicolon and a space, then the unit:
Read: 8500; ft³
